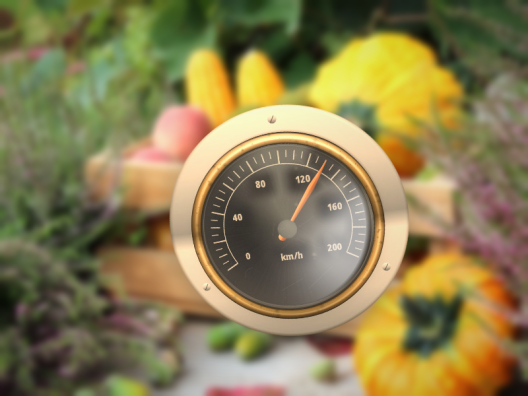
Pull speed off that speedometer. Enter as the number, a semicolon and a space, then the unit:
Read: 130; km/h
